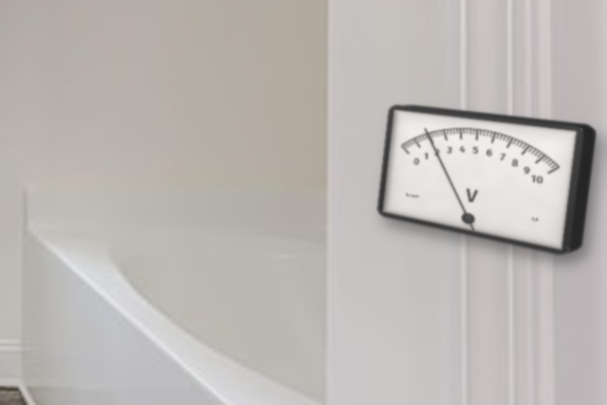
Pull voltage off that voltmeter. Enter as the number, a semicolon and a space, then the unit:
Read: 2; V
